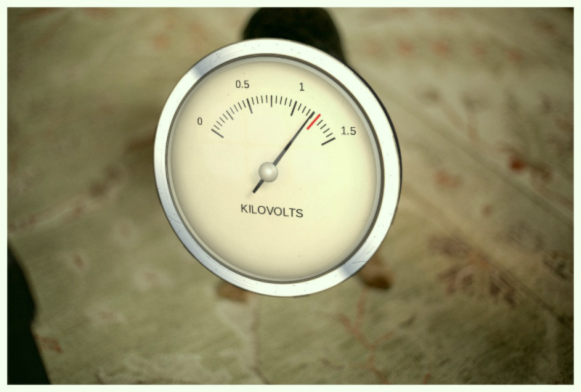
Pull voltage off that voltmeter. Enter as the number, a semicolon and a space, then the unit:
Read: 1.2; kV
